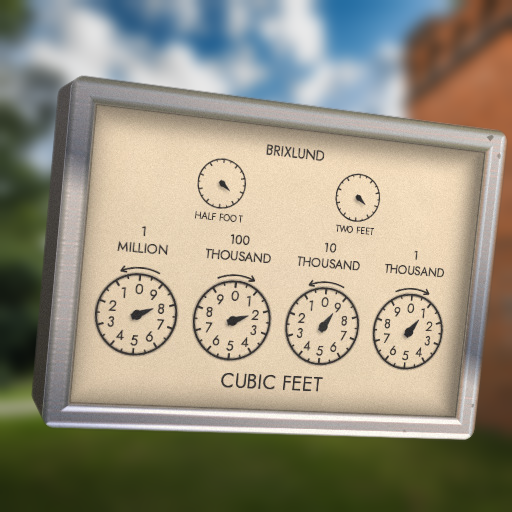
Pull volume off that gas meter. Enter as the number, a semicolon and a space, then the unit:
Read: 819100; ft³
